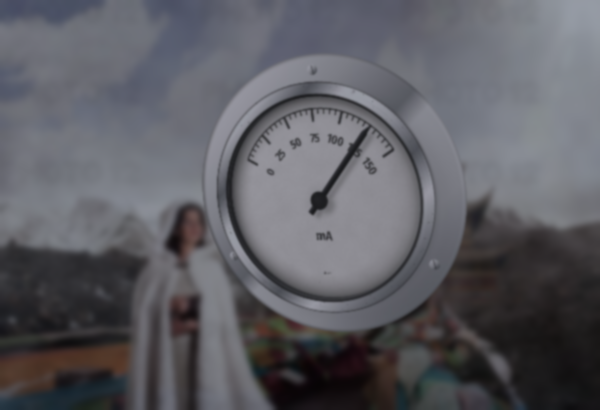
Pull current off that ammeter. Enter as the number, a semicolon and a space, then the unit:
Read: 125; mA
